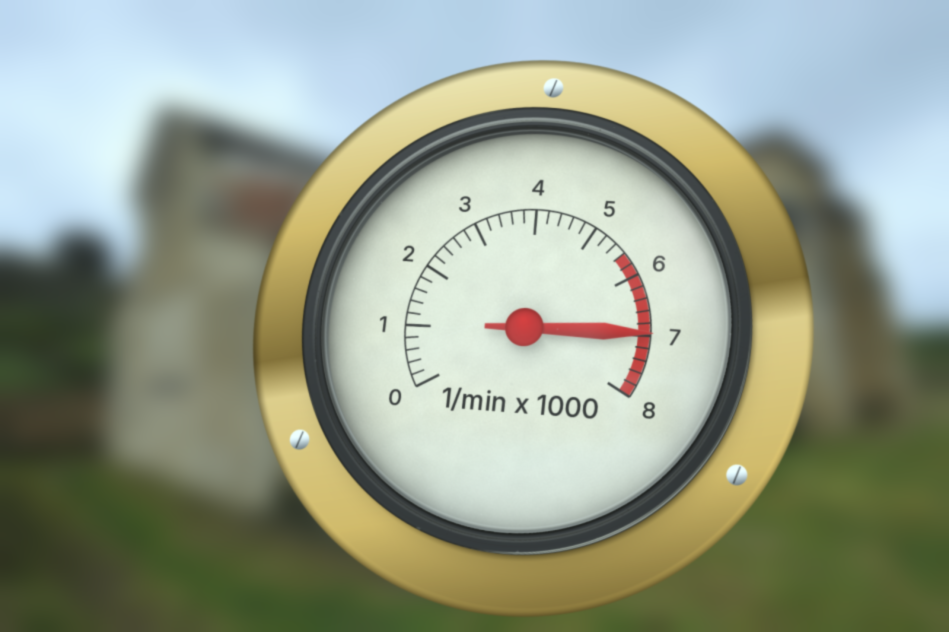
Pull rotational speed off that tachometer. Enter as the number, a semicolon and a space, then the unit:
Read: 7000; rpm
